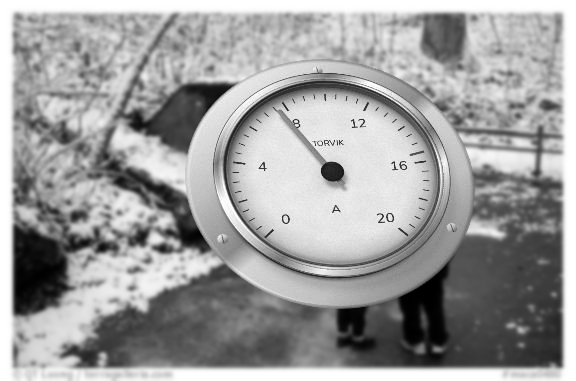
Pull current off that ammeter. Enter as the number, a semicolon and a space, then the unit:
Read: 7.5; A
